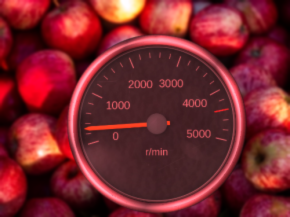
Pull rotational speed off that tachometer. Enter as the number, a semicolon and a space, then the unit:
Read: 300; rpm
